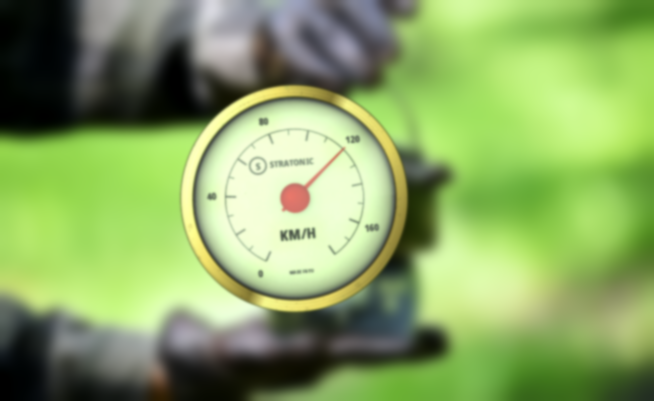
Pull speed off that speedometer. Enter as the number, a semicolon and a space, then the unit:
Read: 120; km/h
